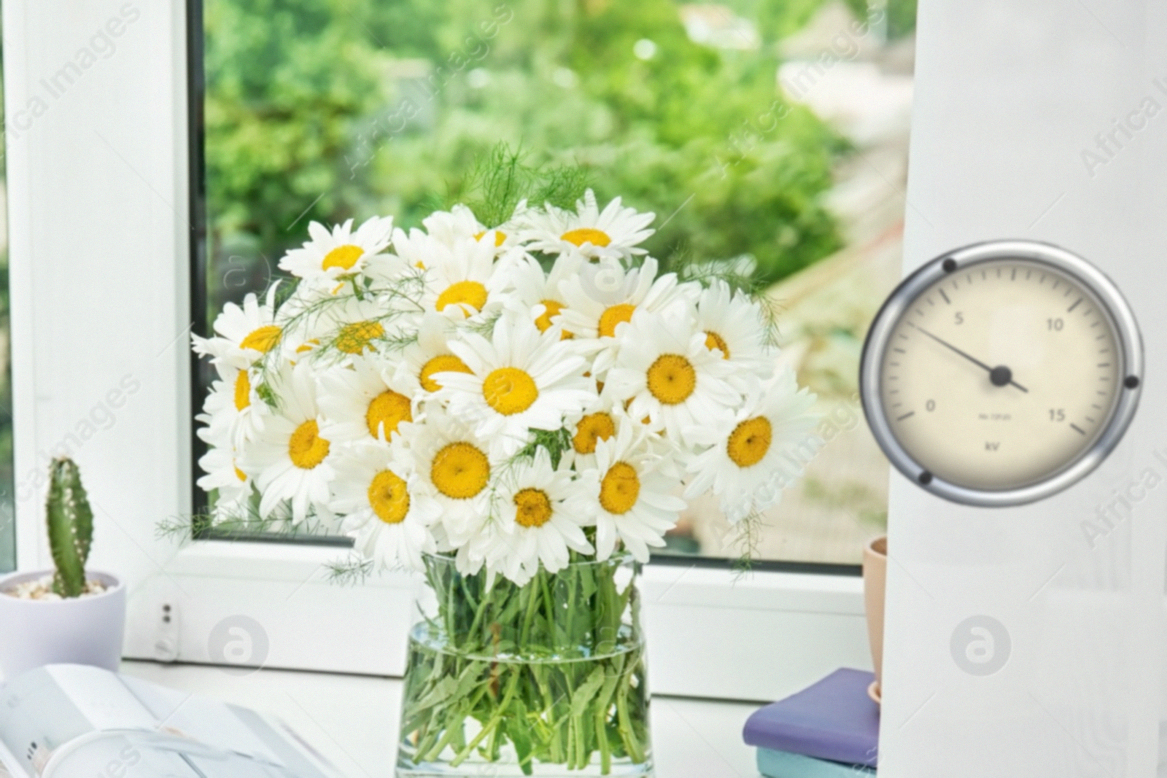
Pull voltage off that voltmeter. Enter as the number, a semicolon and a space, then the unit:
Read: 3.5; kV
